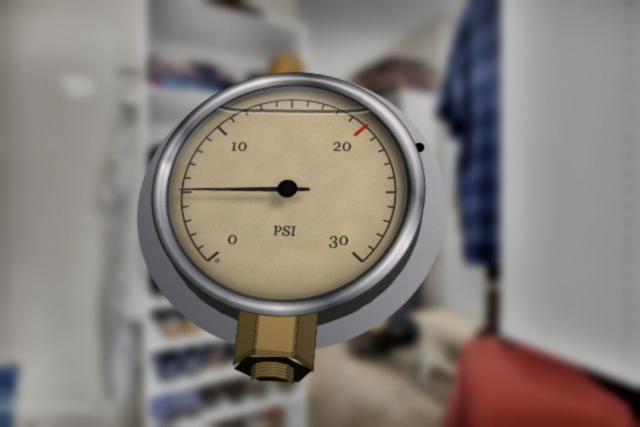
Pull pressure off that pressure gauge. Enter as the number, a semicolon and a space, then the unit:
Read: 5; psi
